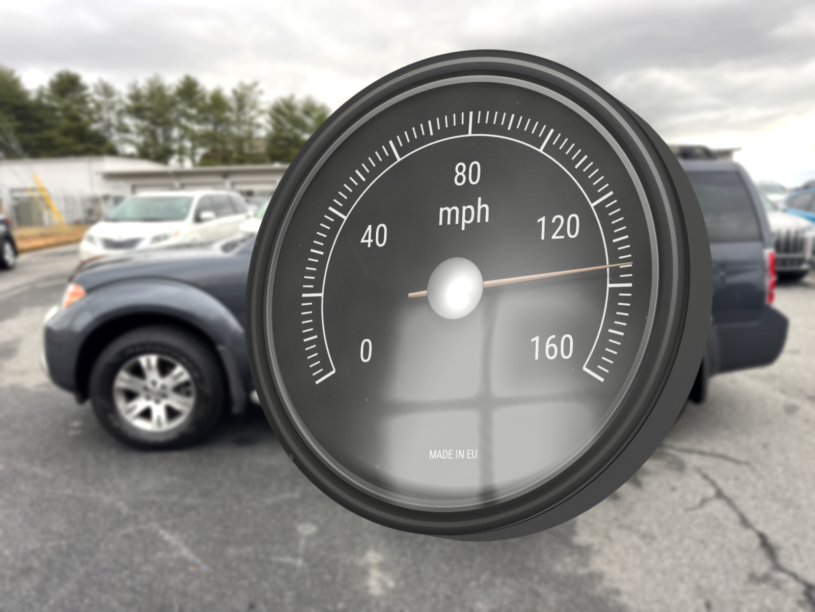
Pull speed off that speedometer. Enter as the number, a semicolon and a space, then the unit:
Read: 136; mph
